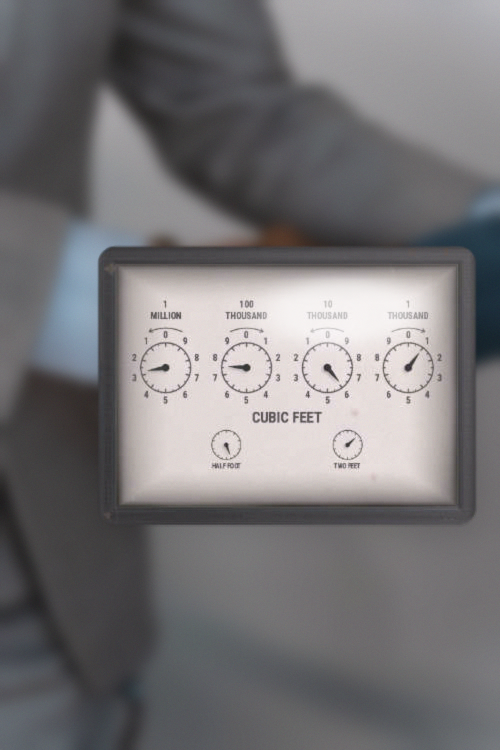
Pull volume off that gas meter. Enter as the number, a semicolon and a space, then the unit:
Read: 276100; ft³
